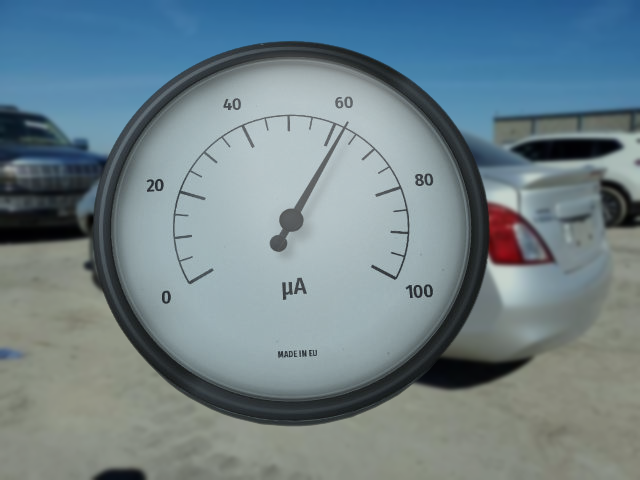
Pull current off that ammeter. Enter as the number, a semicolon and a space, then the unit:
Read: 62.5; µA
